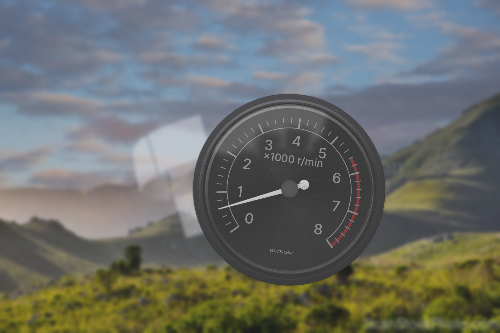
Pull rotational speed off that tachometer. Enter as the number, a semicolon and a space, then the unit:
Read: 600; rpm
